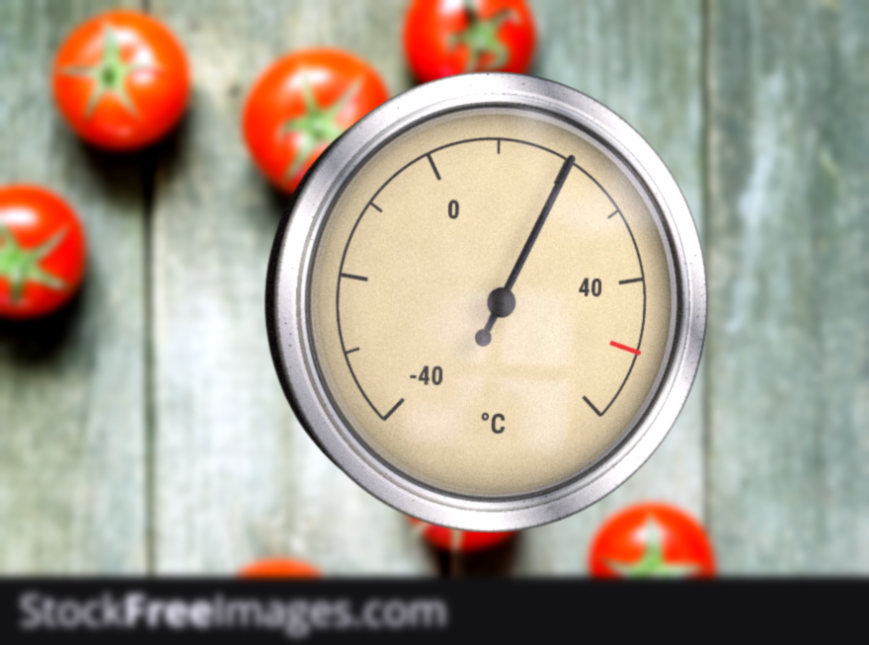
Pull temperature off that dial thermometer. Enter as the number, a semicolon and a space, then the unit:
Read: 20; °C
